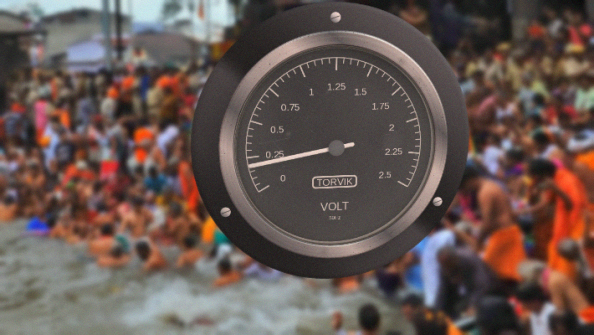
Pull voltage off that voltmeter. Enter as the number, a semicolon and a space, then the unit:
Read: 0.2; V
